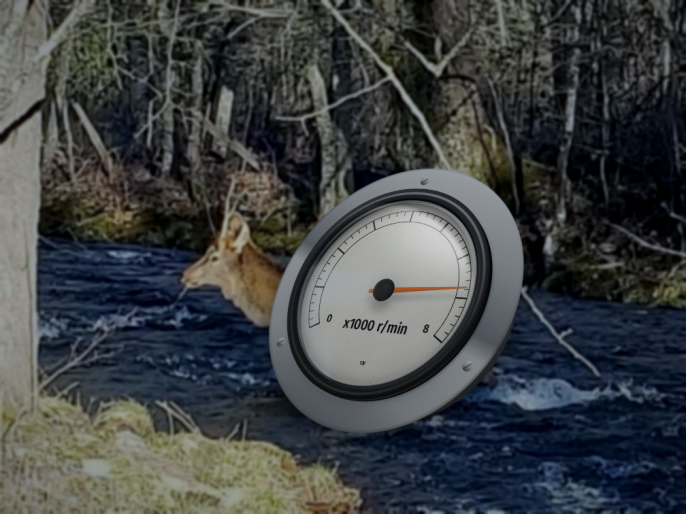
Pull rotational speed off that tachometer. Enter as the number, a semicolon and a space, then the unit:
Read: 6800; rpm
